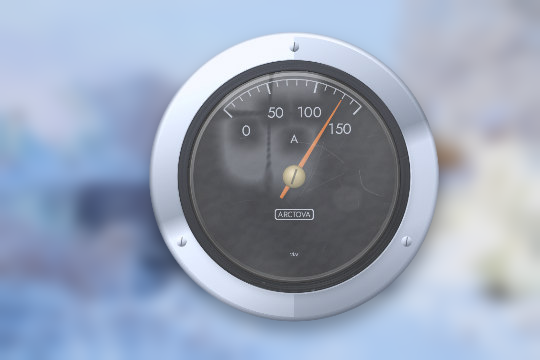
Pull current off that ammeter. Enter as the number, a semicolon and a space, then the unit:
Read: 130; A
